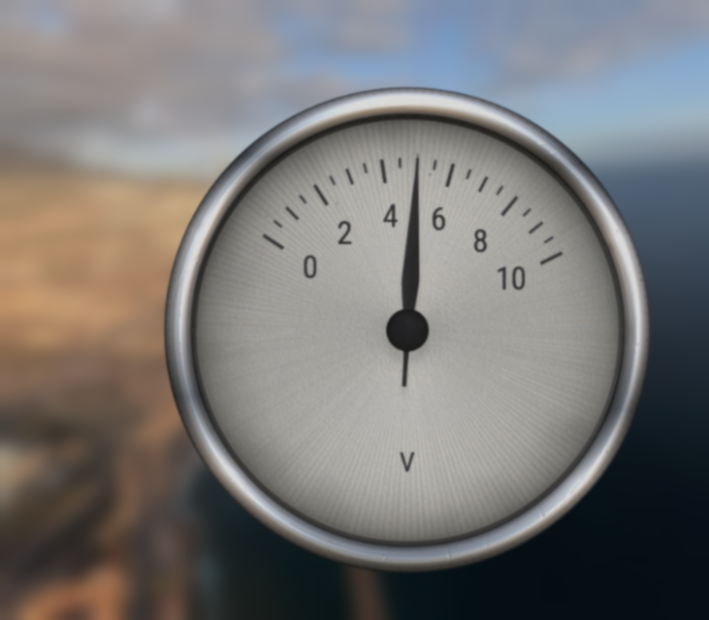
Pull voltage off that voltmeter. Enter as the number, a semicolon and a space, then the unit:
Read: 5; V
